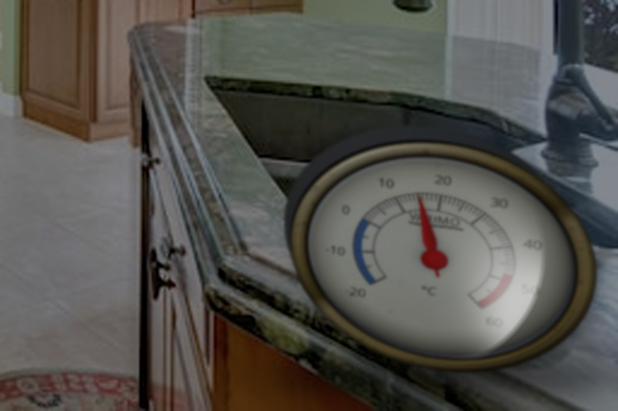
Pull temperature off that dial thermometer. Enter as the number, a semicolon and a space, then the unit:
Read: 15; °C
